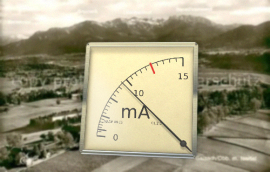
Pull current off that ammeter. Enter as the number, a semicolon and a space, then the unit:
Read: 9.5; mA
